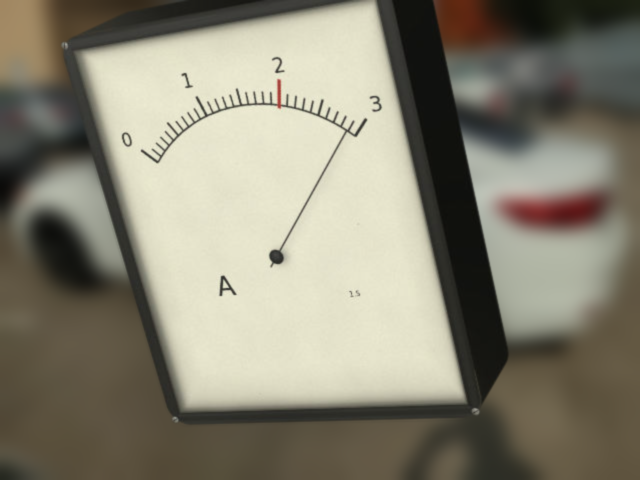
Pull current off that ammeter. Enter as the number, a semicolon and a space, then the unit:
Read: 2.9; A
